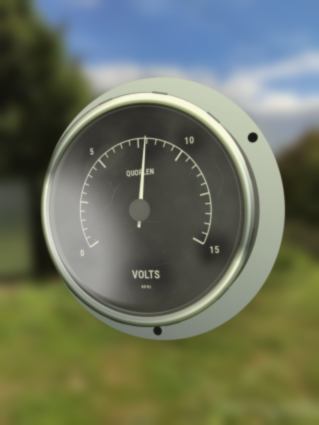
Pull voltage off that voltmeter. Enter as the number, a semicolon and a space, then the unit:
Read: 8; V
